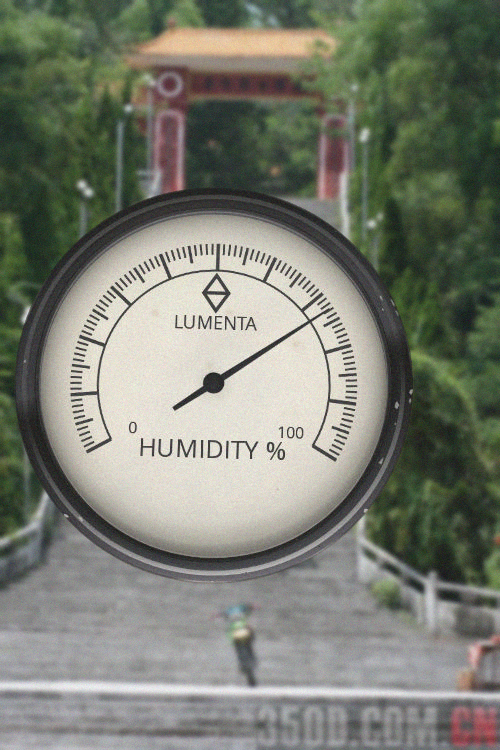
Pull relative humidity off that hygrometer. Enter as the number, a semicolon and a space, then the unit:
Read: 73; %
